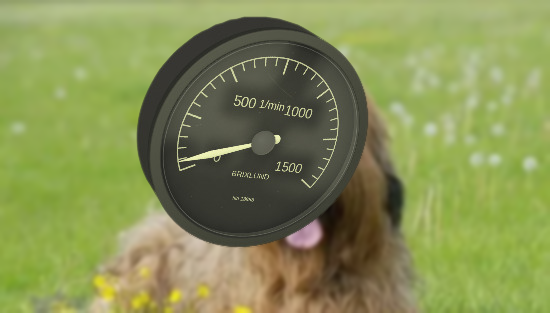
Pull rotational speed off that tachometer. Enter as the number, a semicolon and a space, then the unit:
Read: 50; rpm
